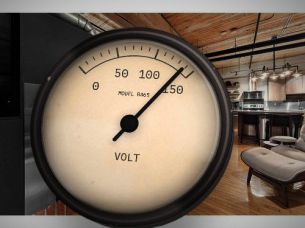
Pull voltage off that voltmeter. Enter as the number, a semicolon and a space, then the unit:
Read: 140; V
